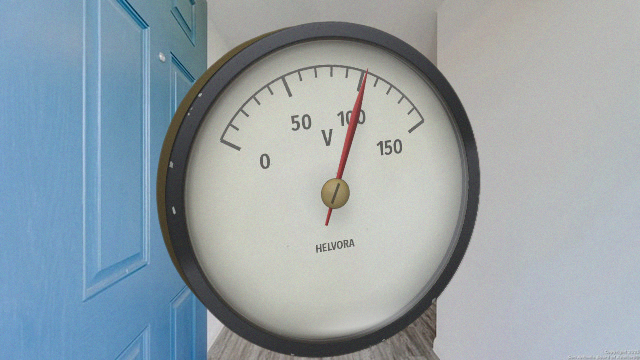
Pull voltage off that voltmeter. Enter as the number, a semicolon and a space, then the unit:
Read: 100; V
